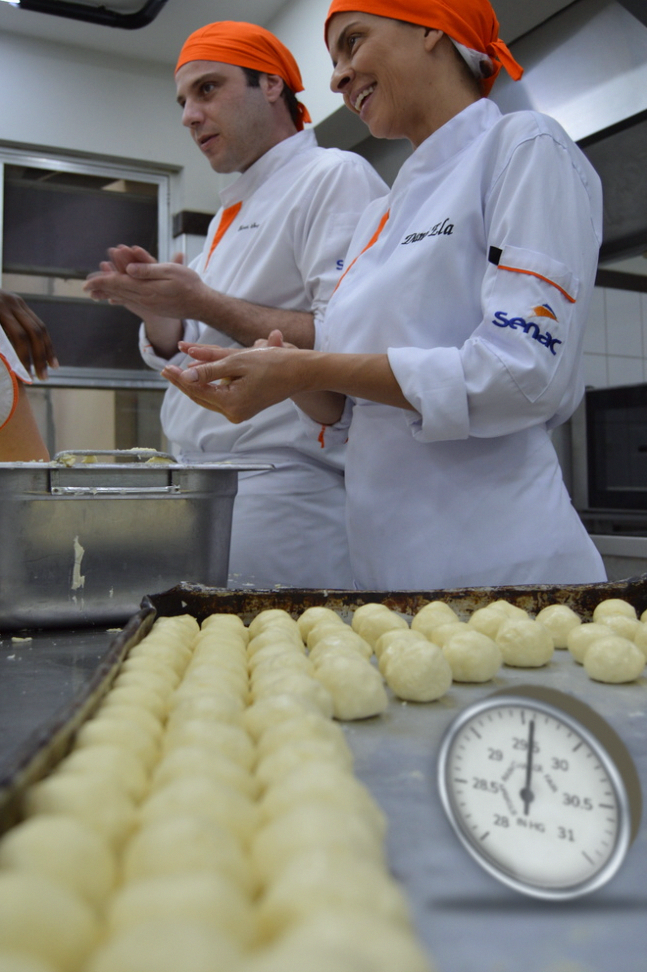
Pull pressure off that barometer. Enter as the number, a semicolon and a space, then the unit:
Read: 29.6; inHg
